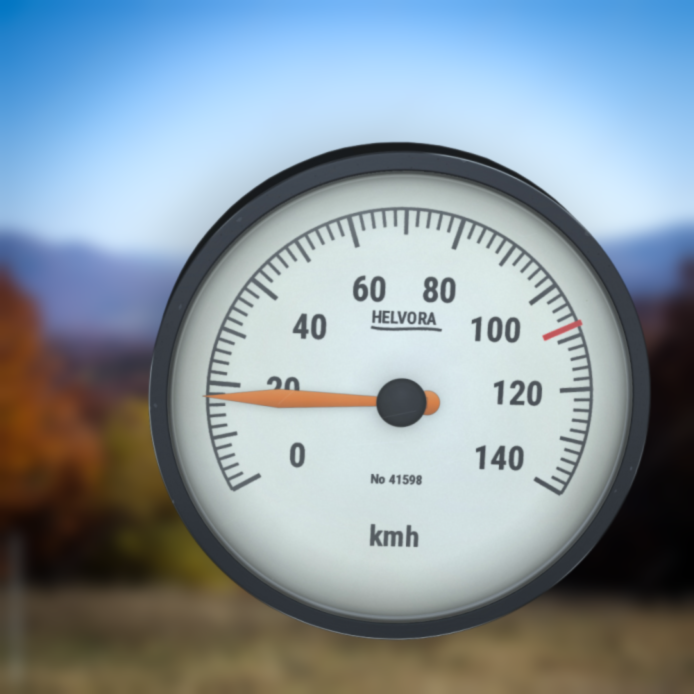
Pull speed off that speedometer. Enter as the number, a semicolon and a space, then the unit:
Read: 18; km/h
